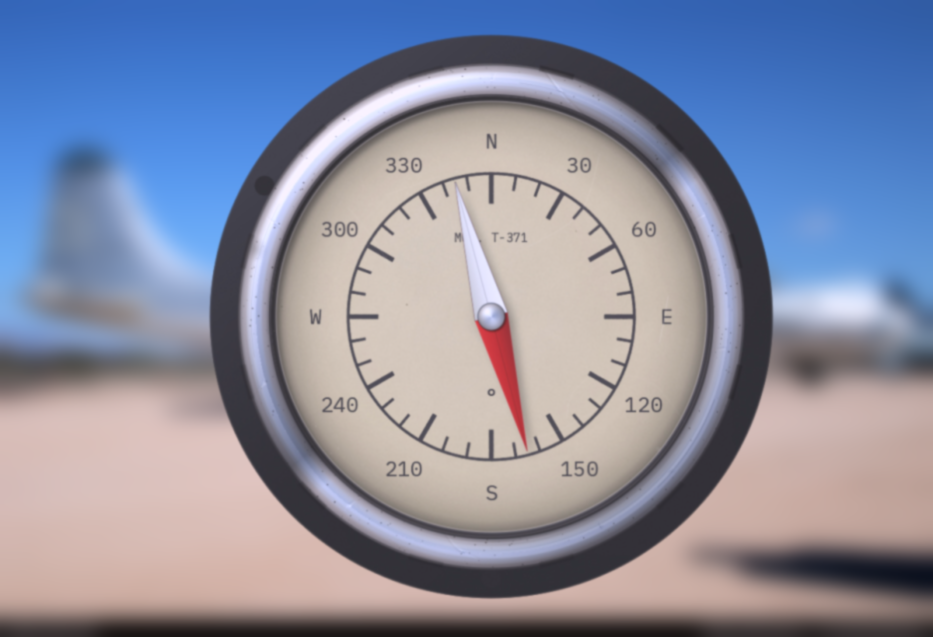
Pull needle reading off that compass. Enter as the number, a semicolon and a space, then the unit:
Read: 165; °
